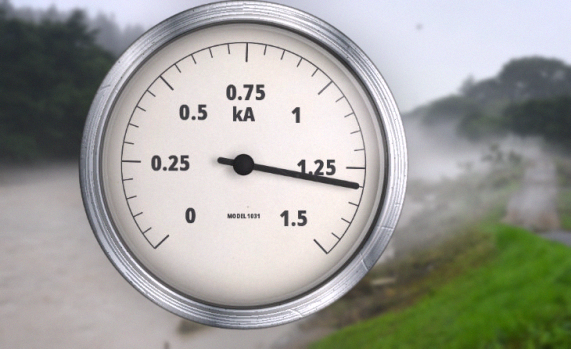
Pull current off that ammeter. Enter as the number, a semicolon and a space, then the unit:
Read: 1.3; kA
